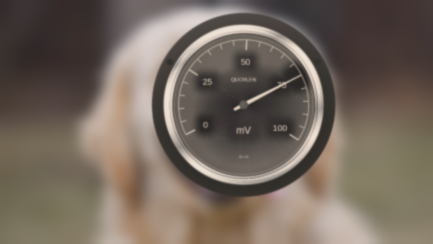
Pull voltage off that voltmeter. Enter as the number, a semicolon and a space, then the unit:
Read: 75; mV
